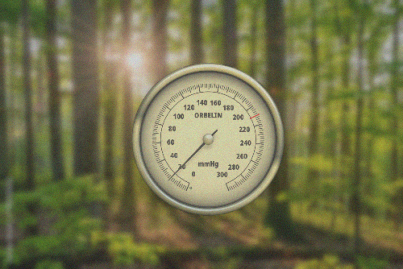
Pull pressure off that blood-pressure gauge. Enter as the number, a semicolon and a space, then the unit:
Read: 20; mmHg
